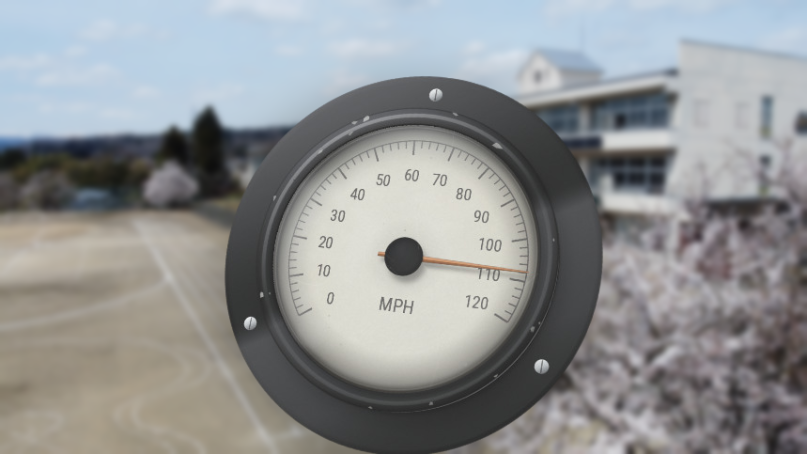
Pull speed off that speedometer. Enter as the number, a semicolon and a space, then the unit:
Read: 108; mph
